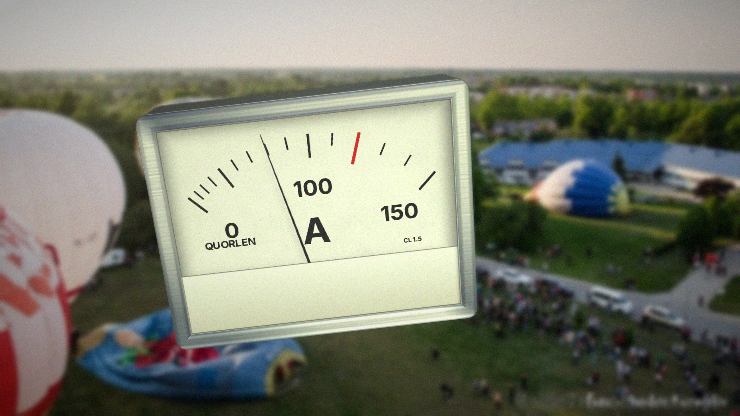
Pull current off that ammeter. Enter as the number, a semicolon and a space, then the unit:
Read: 80; A
